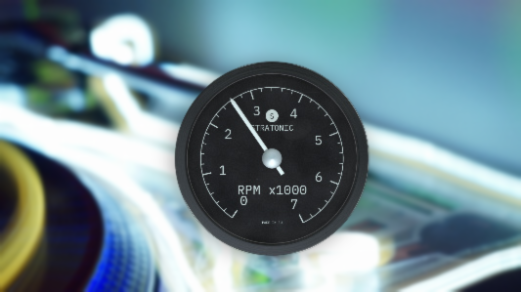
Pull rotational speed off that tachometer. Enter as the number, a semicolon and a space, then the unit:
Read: 2600; rpm
